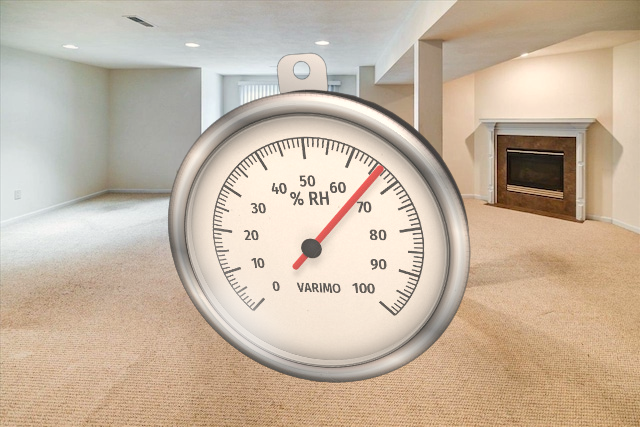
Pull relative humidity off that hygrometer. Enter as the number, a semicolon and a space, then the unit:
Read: 66; %
